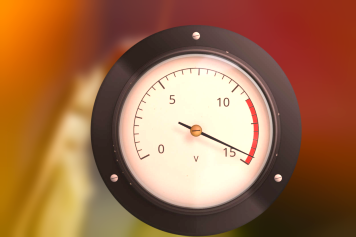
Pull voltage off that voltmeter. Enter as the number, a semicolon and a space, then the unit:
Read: 14.5; V
